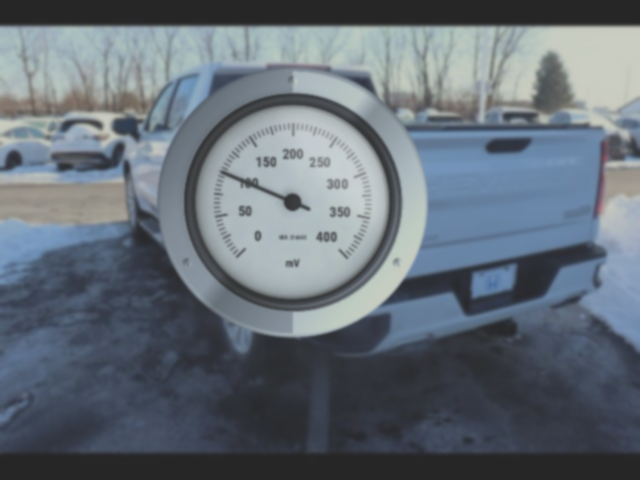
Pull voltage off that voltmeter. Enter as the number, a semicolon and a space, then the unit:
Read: 100; mV
